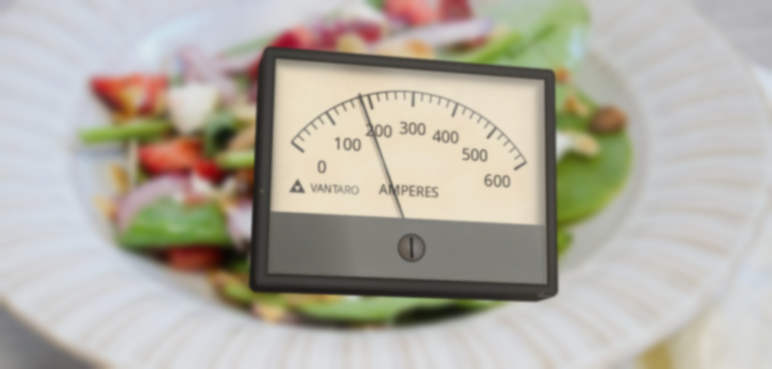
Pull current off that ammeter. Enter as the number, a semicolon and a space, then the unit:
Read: 180; A
